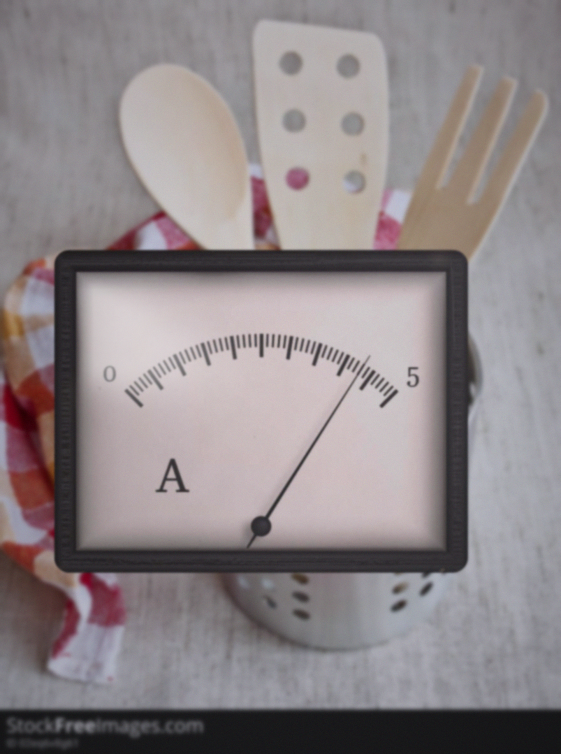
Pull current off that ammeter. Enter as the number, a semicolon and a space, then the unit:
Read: 4.3; A
